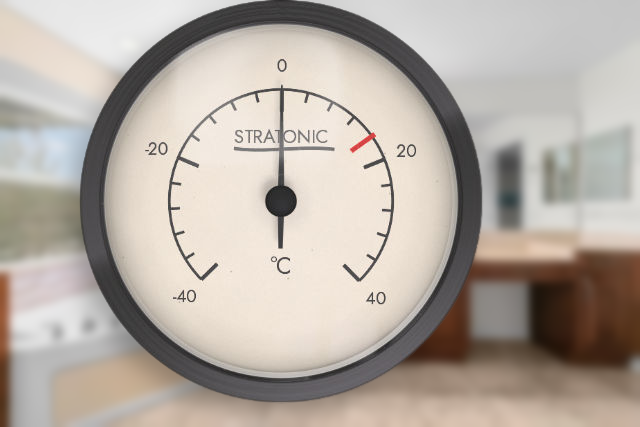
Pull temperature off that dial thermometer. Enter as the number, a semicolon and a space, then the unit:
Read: 0; °C
